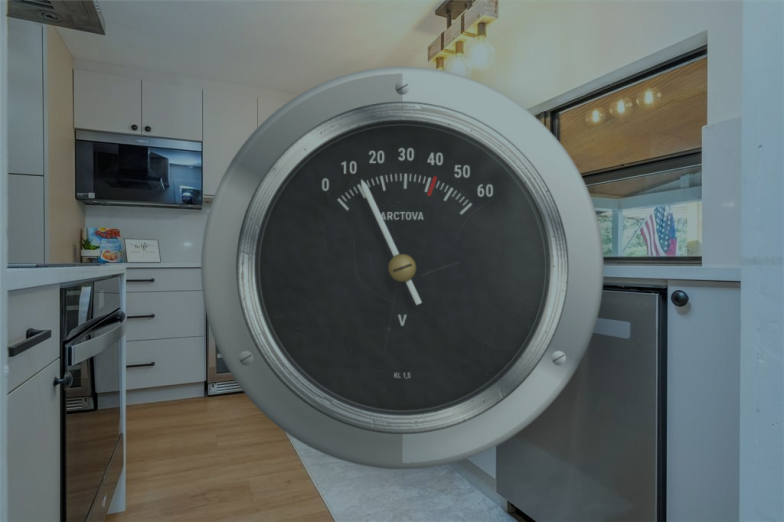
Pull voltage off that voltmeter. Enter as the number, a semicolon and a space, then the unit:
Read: 12; V
